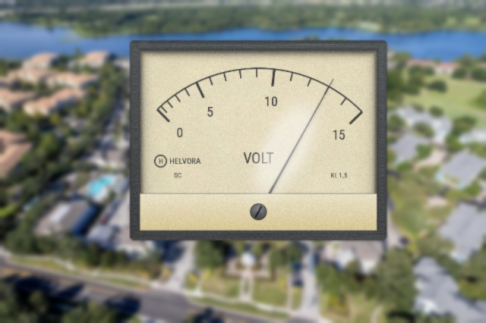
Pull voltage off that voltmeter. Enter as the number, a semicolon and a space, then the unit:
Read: 13; V
